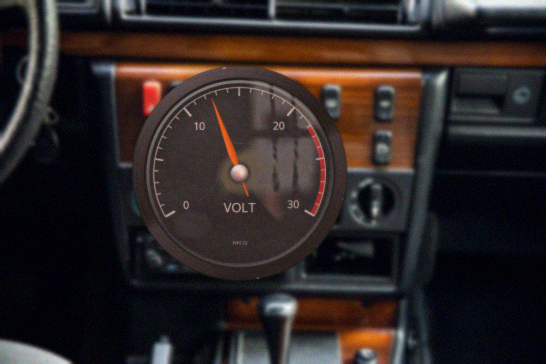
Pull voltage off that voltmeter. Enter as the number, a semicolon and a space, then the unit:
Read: 12.5; V
